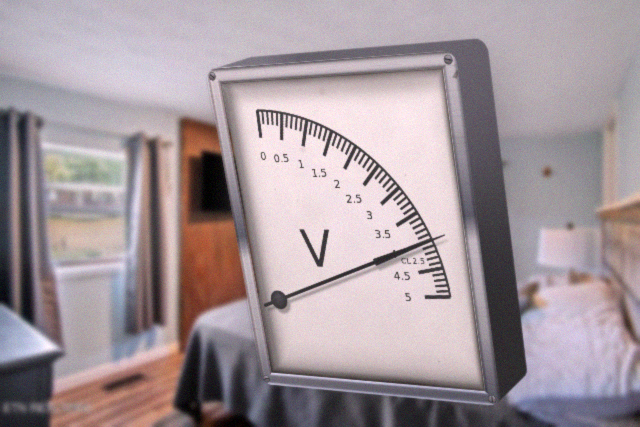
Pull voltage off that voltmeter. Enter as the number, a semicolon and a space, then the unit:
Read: 4; V
